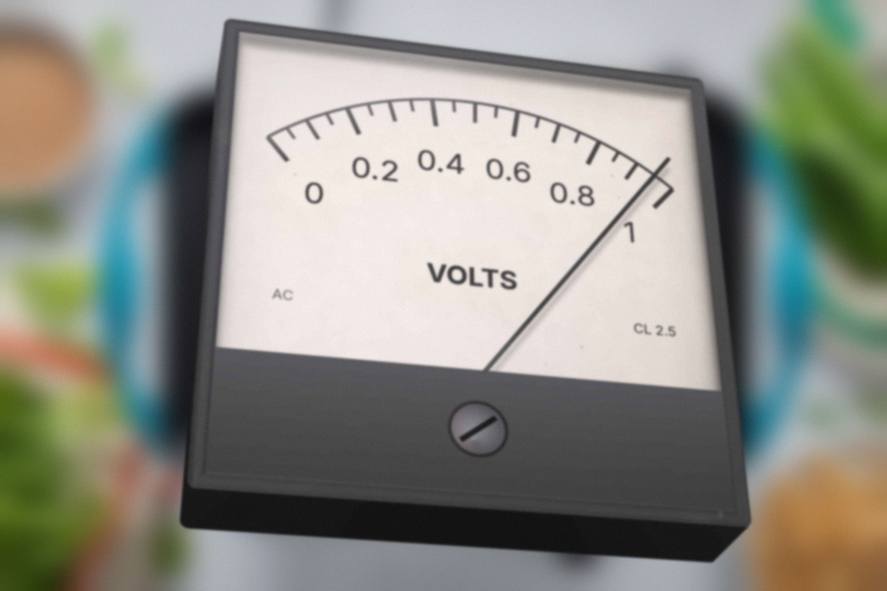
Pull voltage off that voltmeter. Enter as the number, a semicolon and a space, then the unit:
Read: 0.95; V
